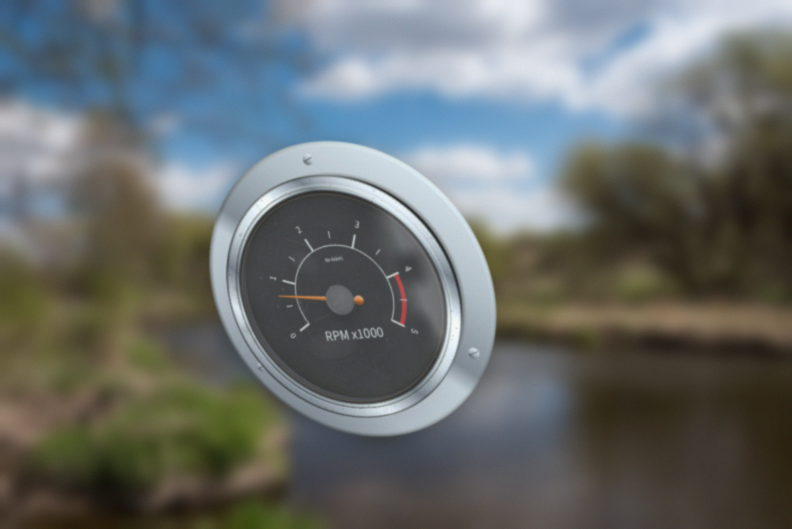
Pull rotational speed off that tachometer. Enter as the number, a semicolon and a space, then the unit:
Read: 750; rpm
